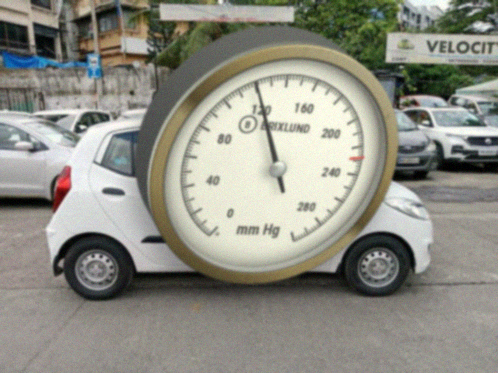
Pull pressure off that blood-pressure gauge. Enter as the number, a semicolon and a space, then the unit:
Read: 120; mmHg
